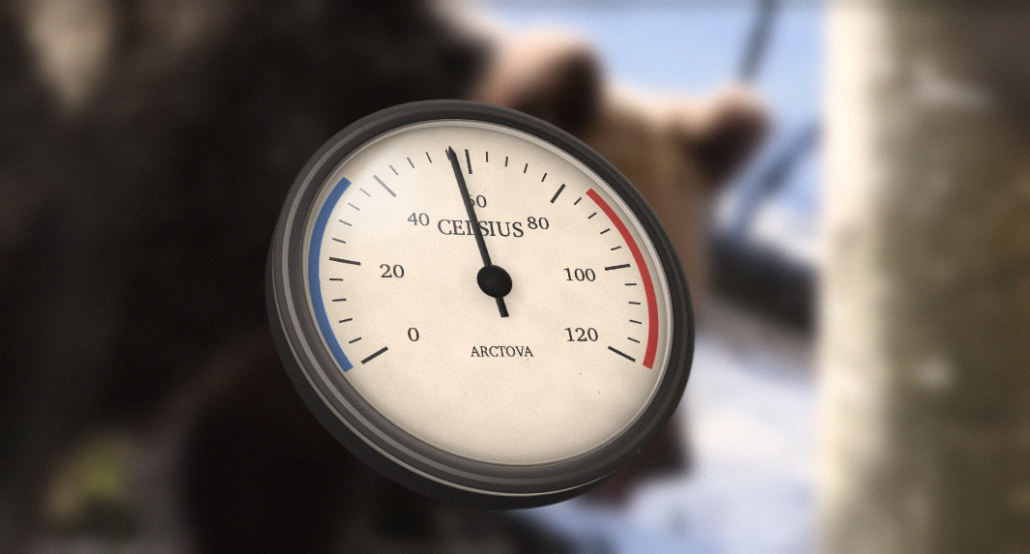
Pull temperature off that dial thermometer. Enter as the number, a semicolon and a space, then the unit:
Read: 56; °C
